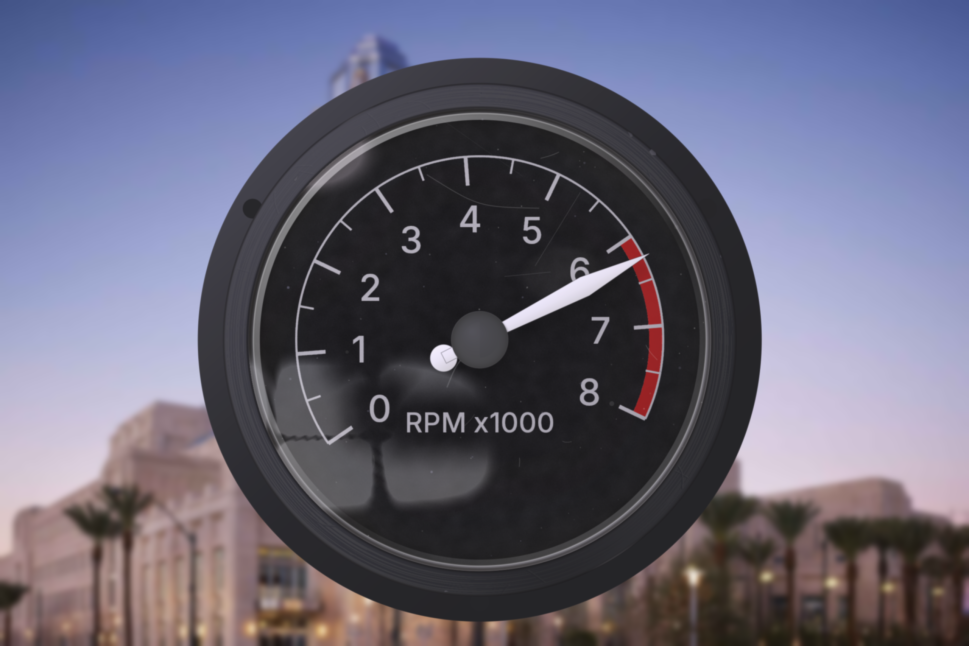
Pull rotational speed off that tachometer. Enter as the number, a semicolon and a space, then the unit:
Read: 6250; rpm
